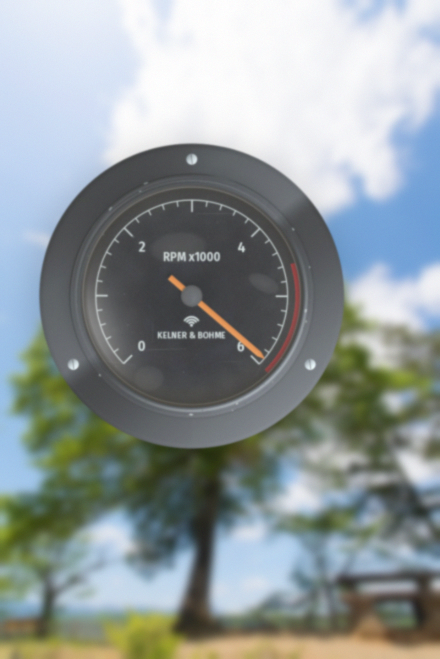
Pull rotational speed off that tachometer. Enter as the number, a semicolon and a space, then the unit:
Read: 5900; rpm
